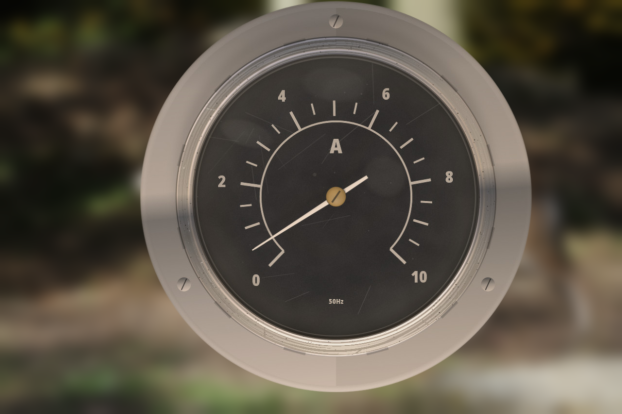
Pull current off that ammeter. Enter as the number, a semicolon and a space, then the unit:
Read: 0.5; A
